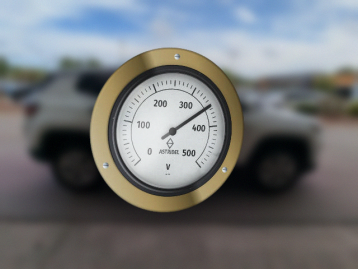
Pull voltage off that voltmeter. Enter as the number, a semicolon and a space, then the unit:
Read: 350; V
